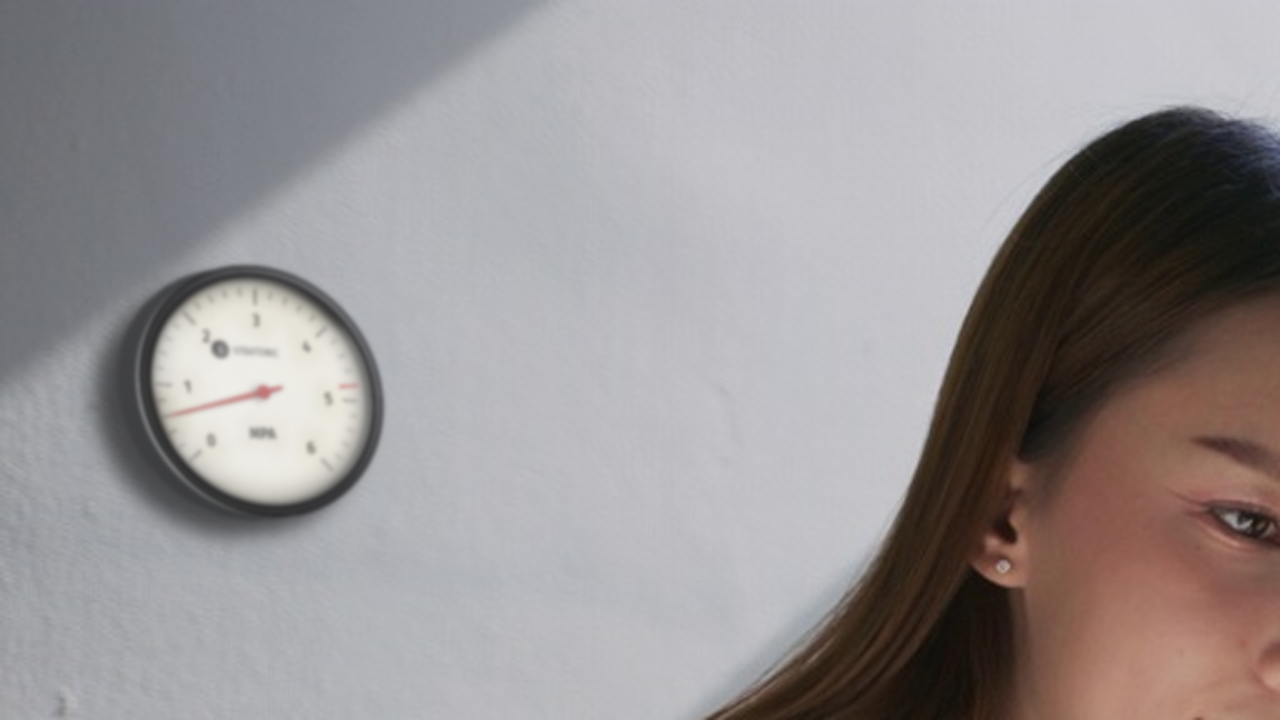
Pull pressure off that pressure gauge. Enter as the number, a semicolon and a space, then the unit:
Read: 0.6; MPa
